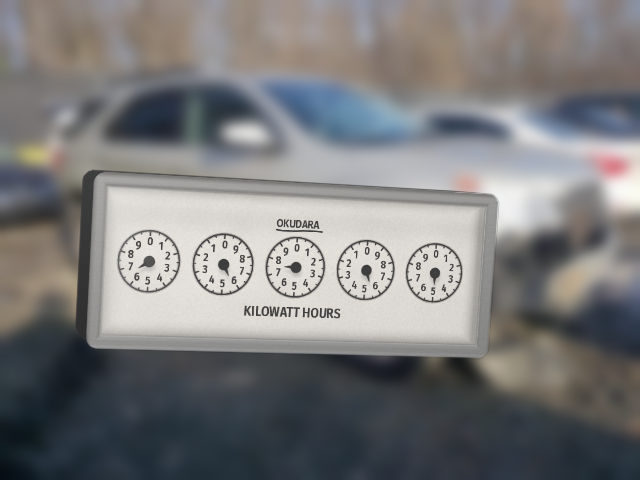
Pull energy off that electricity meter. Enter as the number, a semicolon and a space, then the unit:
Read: 65755; kWh
